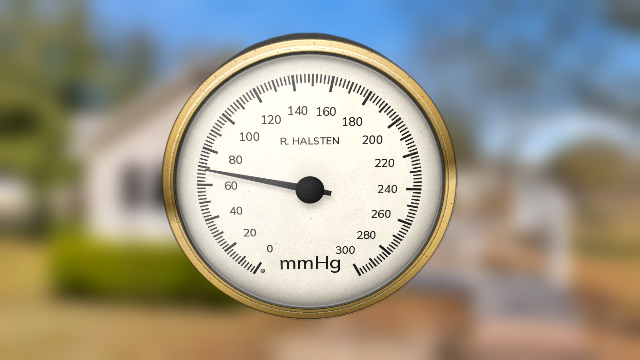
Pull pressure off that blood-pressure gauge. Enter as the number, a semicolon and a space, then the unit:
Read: 70; mmHg
